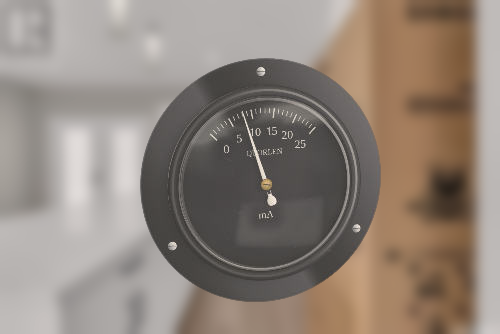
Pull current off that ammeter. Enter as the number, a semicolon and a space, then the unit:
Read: 8; mA
